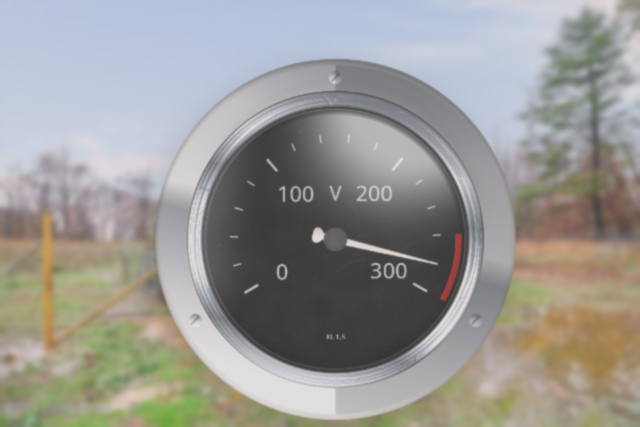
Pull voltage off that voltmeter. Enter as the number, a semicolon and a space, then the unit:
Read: 280; V
